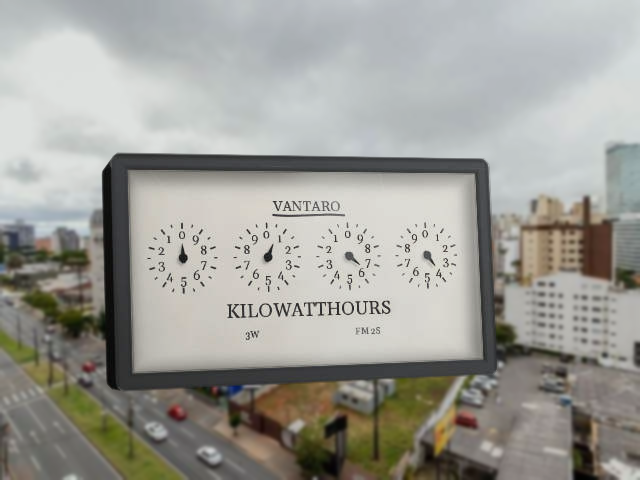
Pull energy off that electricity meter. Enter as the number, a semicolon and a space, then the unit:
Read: 64; kWh
